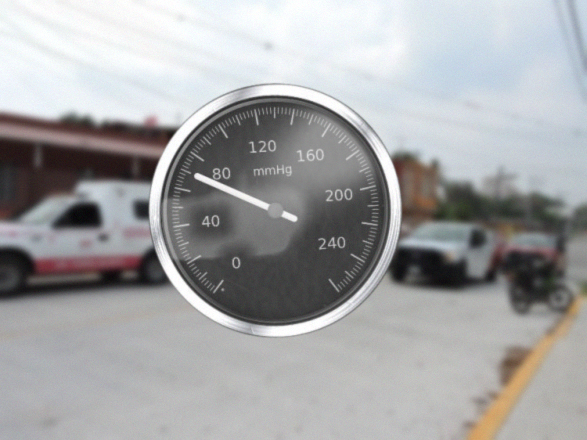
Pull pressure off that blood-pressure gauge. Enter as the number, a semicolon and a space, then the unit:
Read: 70; mmHg
